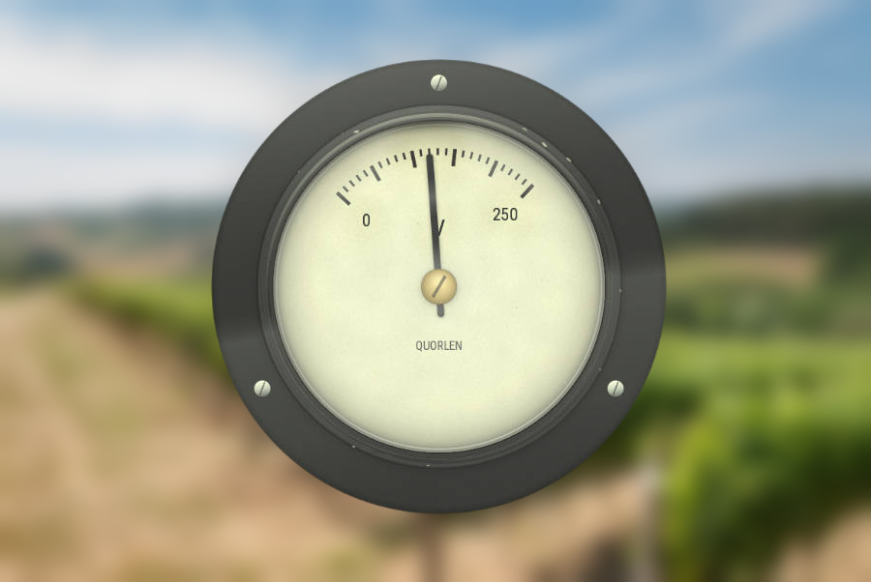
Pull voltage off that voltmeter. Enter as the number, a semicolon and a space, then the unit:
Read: 120; V
